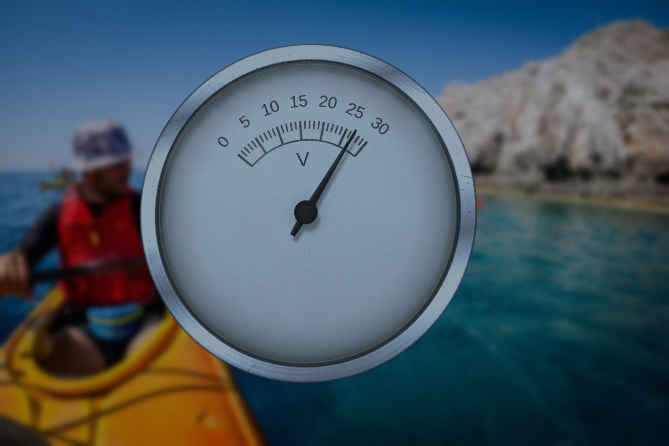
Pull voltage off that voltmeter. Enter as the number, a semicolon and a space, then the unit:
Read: 27; V
